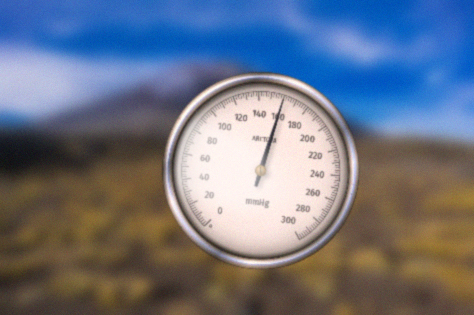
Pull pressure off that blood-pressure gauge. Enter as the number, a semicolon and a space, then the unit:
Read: 160; mmHg
